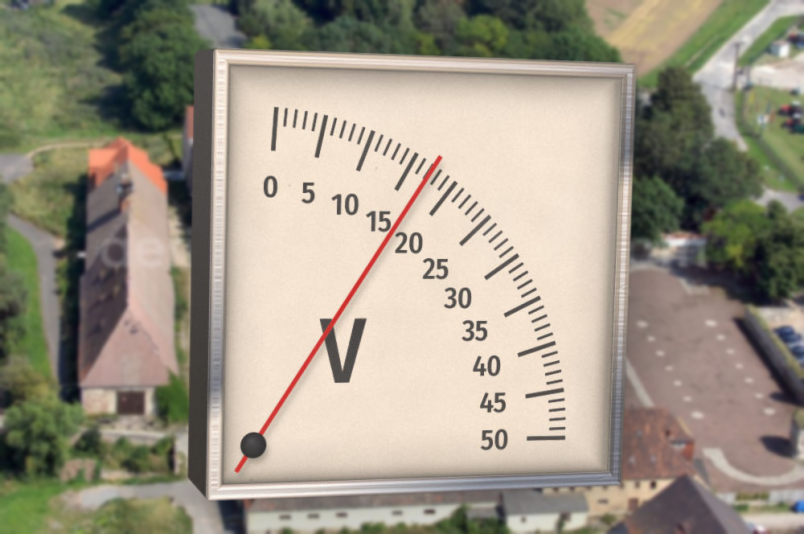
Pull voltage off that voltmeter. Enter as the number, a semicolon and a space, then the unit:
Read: 17; V
